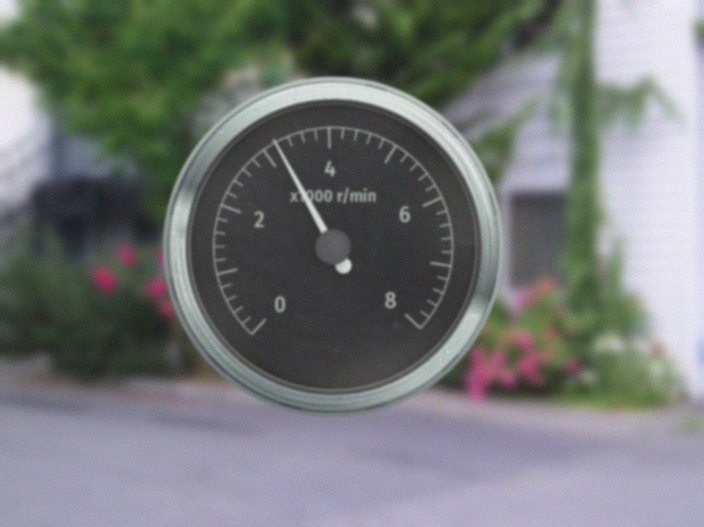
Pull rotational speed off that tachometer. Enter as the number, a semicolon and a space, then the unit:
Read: 3200; rpm
